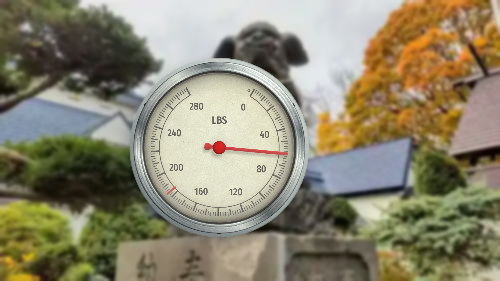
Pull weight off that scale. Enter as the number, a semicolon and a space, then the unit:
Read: 60; lb
